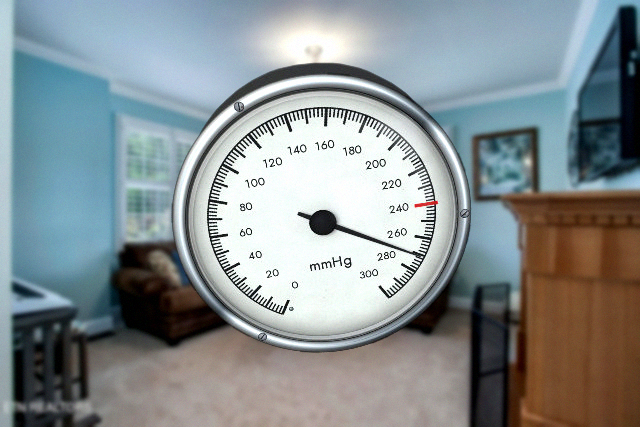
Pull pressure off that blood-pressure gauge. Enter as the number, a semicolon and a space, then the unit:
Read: 270; mmHg
